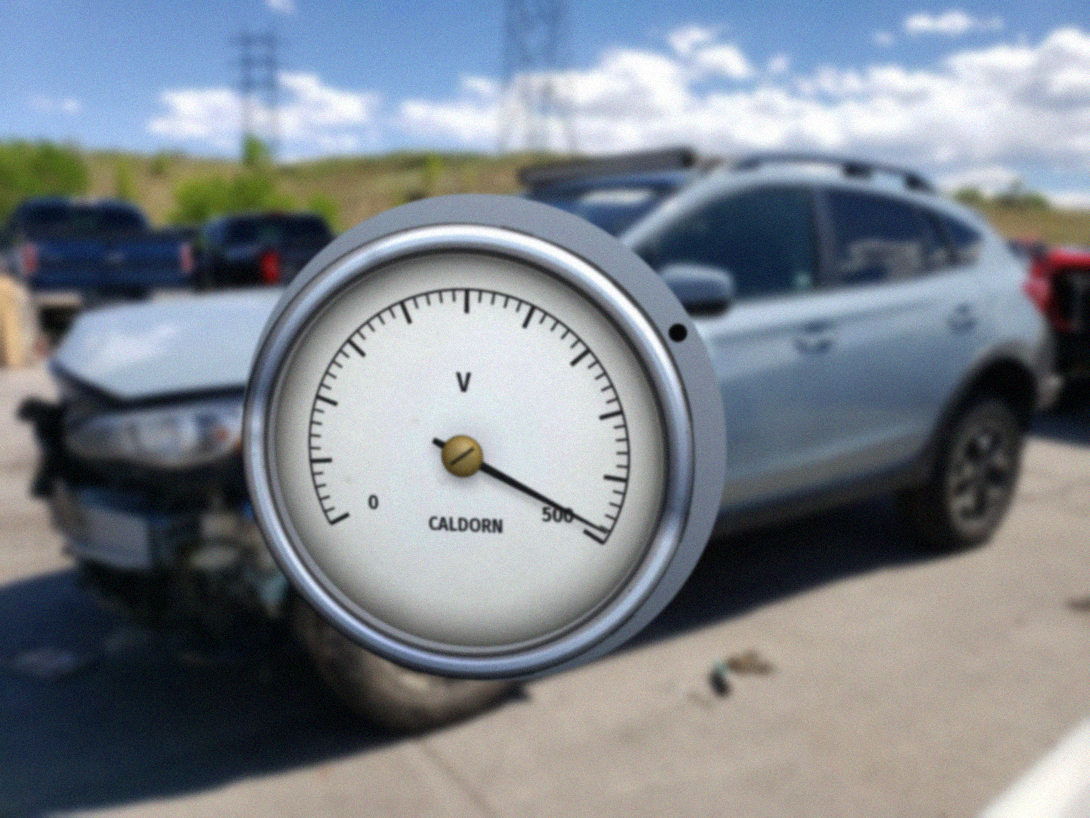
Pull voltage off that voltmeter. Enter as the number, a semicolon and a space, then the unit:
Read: 490; V
